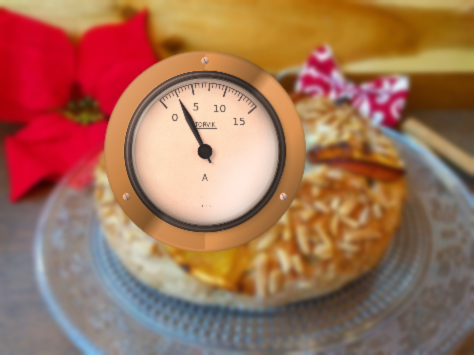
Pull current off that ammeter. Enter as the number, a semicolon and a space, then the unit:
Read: 2.5; A
